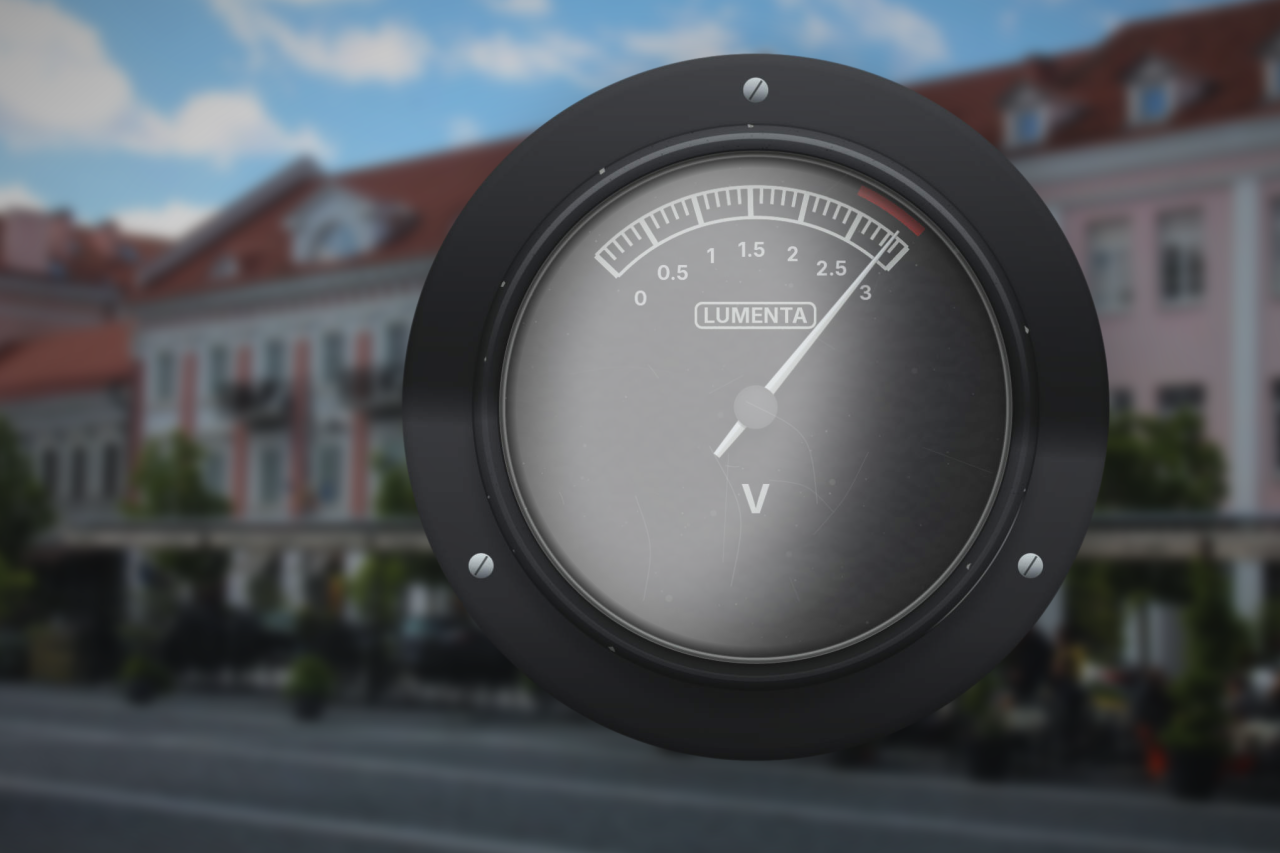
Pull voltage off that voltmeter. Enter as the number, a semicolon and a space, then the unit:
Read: 2.85; V
